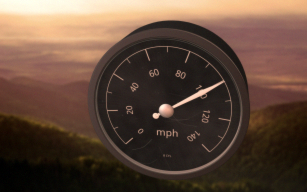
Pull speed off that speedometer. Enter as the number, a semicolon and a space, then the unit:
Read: 100; mph
